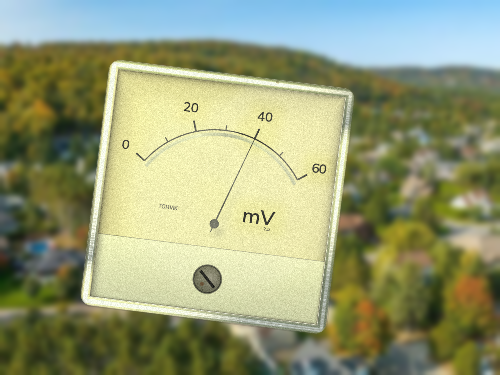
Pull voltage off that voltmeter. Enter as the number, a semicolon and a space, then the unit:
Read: 40; mV
